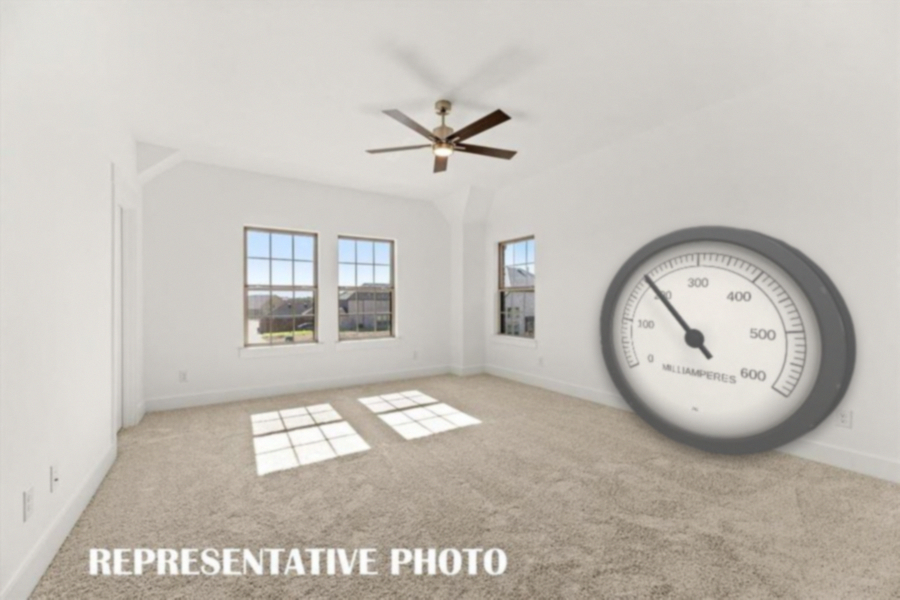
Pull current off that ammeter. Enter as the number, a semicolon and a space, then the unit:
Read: 200; mA
